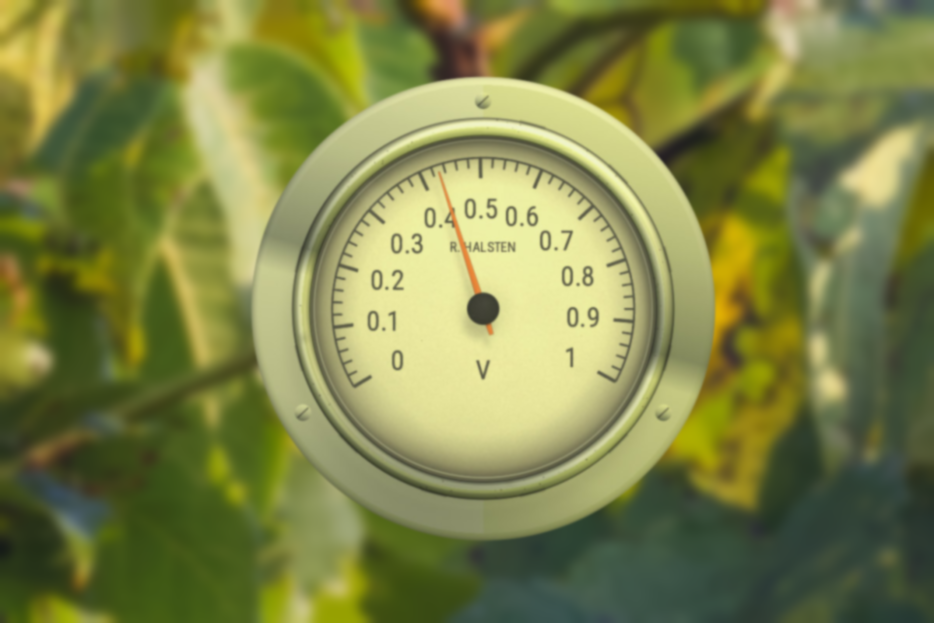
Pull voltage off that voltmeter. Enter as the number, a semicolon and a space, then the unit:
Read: 0.43; V
